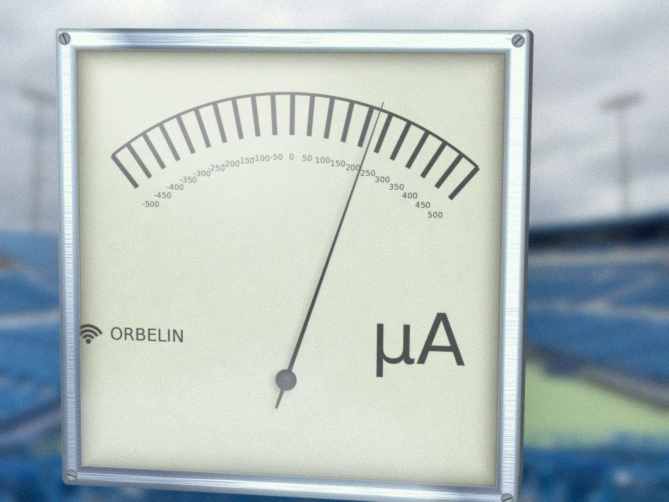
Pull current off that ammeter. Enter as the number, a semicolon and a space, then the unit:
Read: 225; µA
